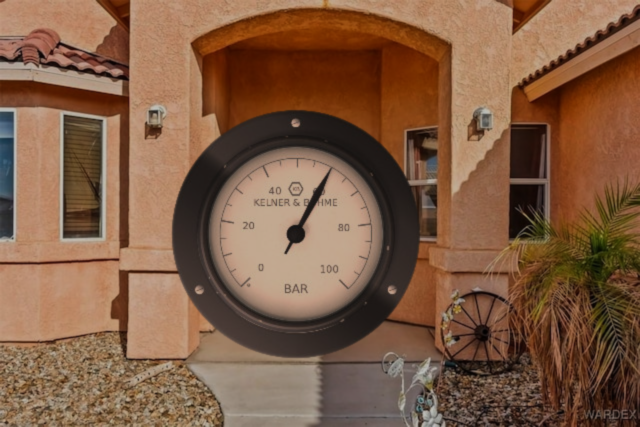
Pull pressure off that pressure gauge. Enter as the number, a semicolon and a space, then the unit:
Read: 60; bar
